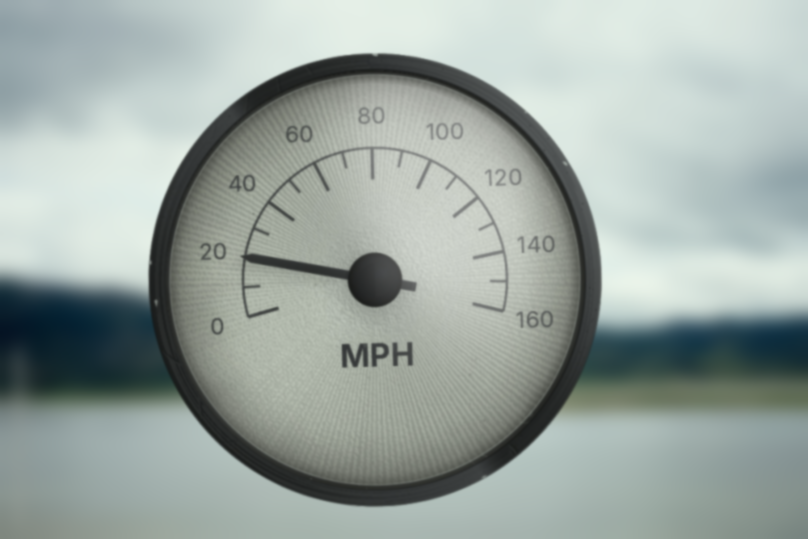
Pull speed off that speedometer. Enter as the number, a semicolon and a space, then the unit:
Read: 20; mph
